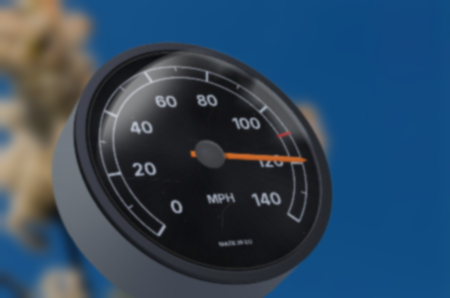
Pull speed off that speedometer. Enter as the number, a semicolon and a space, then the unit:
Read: 120; mph
